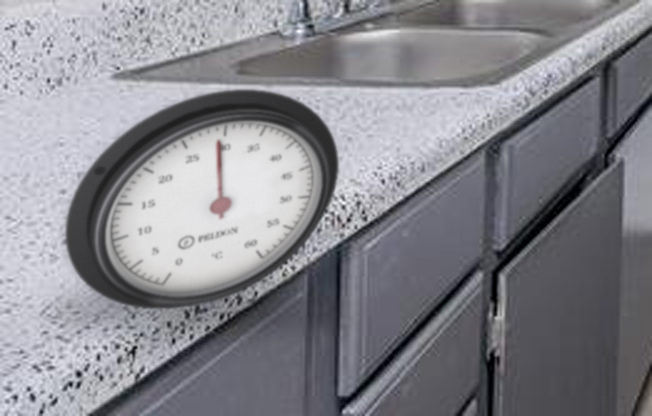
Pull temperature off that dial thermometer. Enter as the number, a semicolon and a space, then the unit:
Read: 29; °C
